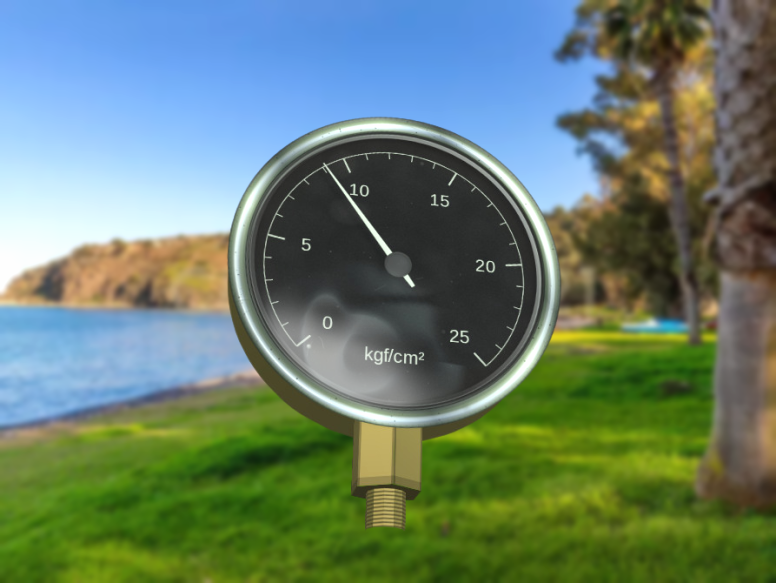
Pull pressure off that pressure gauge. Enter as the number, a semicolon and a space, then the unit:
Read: 9; kg/cm²
